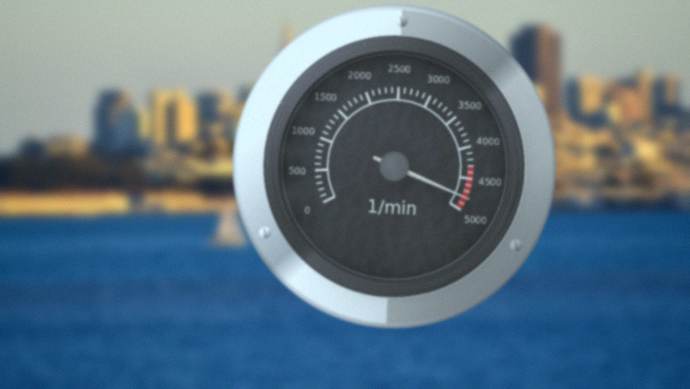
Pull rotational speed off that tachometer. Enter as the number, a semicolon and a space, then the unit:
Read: 4800; rpm
